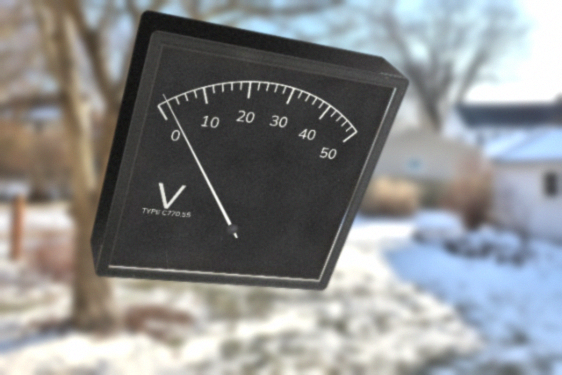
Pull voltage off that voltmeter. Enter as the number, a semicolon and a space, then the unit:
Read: 2; V
